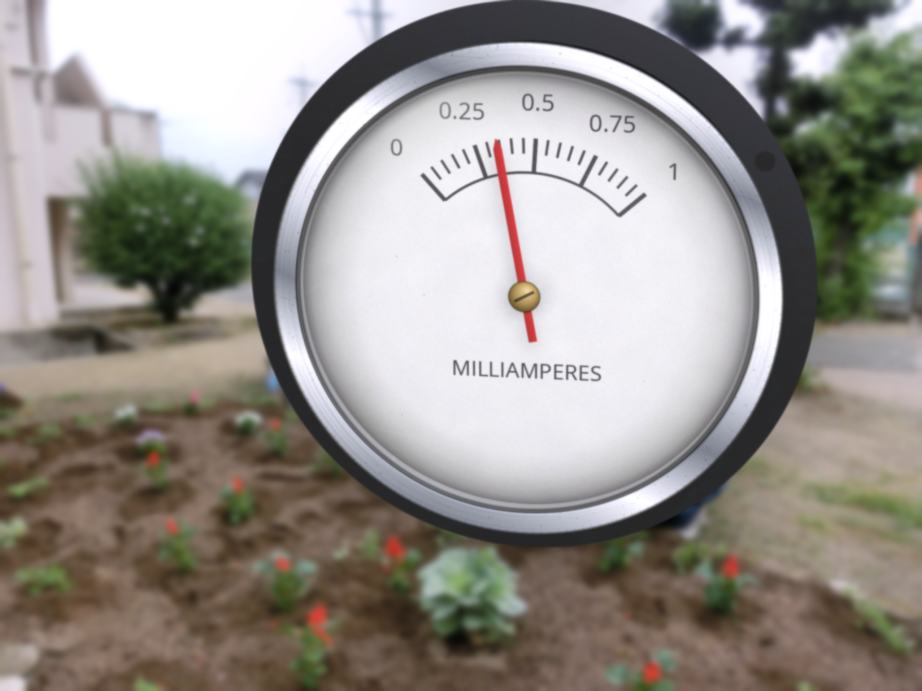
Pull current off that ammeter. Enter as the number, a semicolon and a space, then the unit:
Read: 0.35; mA
